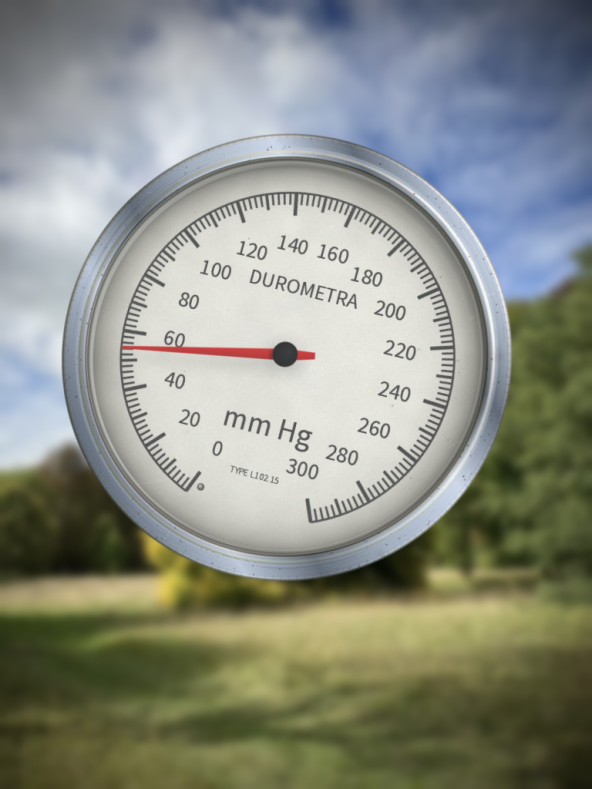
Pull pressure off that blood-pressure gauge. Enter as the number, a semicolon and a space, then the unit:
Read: 54; mmHg
